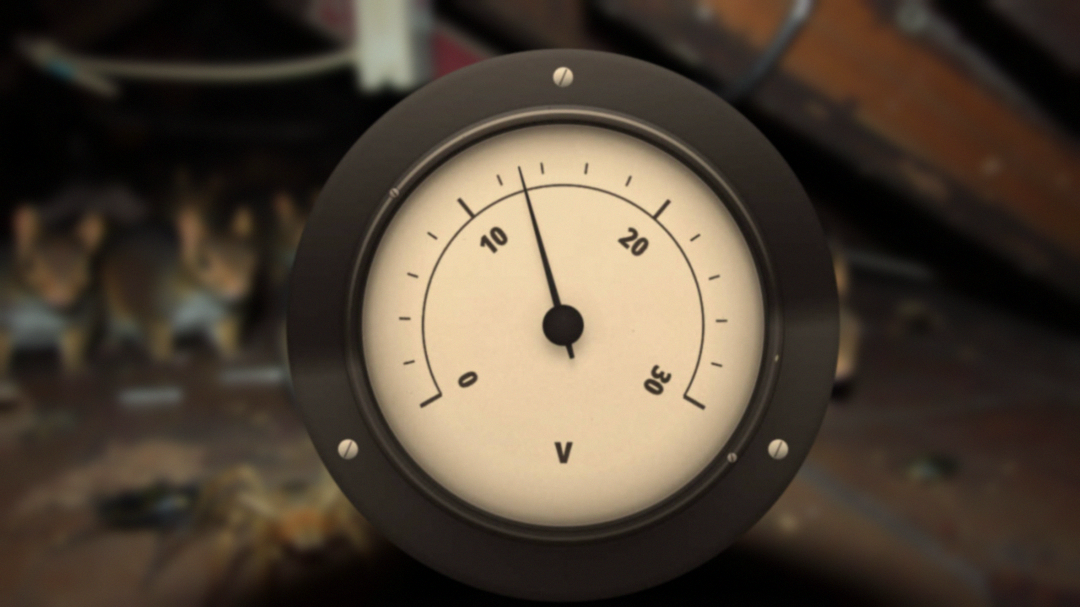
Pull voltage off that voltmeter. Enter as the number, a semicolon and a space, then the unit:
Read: 13; V
